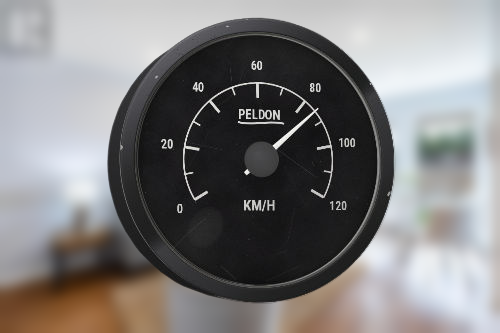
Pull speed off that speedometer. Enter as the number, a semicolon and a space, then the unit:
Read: 85; km/h
